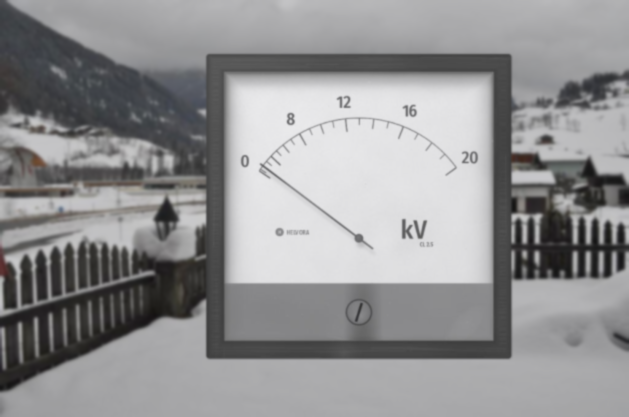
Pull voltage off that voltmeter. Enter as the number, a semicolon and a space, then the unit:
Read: 2; kV
